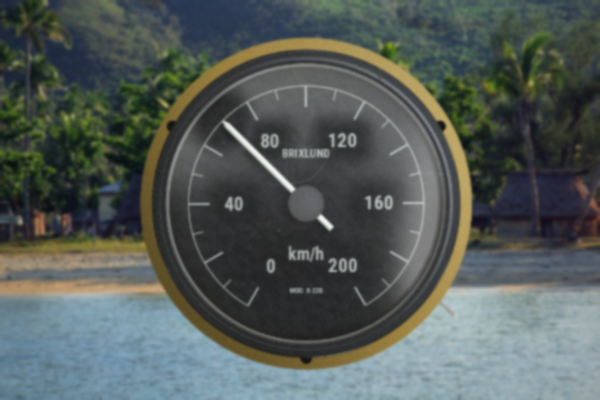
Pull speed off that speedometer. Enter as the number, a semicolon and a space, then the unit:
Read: 70; km/h
